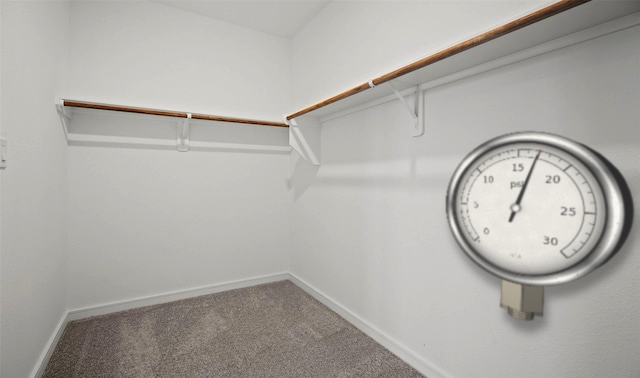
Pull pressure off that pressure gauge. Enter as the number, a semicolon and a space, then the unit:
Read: 17; psi
